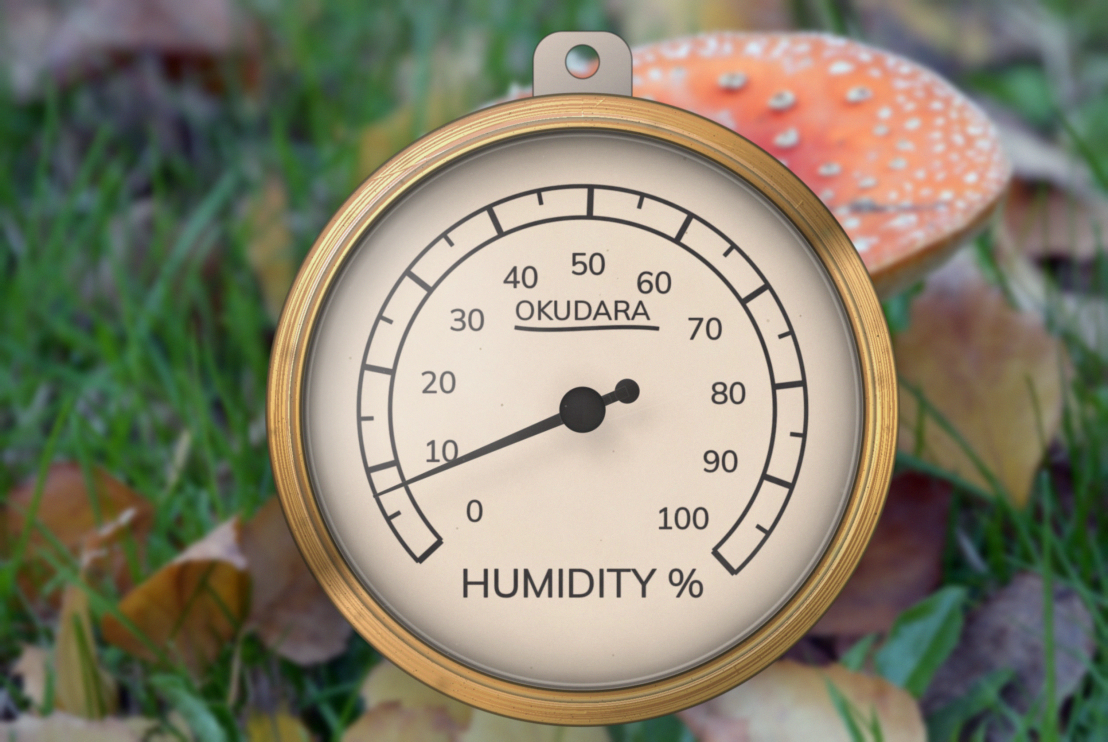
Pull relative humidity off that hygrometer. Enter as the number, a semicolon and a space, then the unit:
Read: 7.5; %
